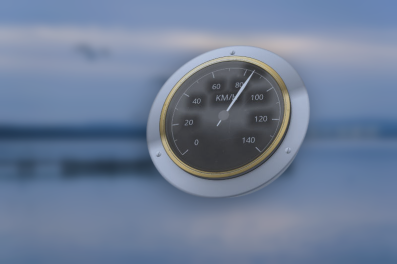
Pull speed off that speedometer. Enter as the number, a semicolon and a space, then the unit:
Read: 85; km/h
